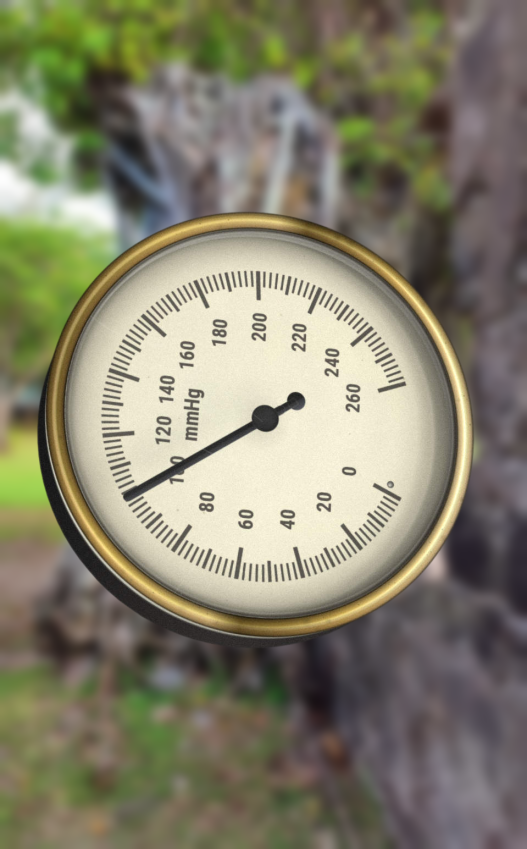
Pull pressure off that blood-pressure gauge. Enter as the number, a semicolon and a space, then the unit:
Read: 100; mmHg
